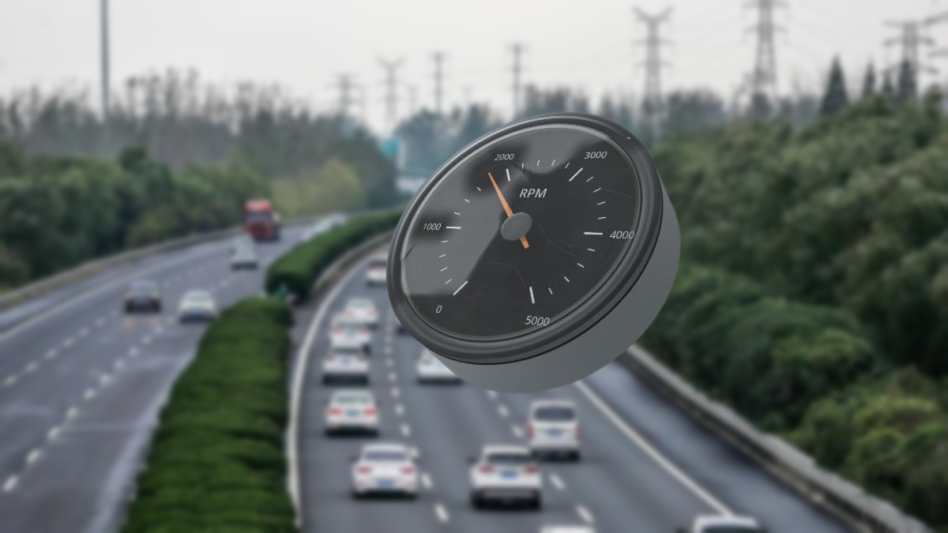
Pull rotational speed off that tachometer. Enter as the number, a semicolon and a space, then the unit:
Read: 1800; rpm
